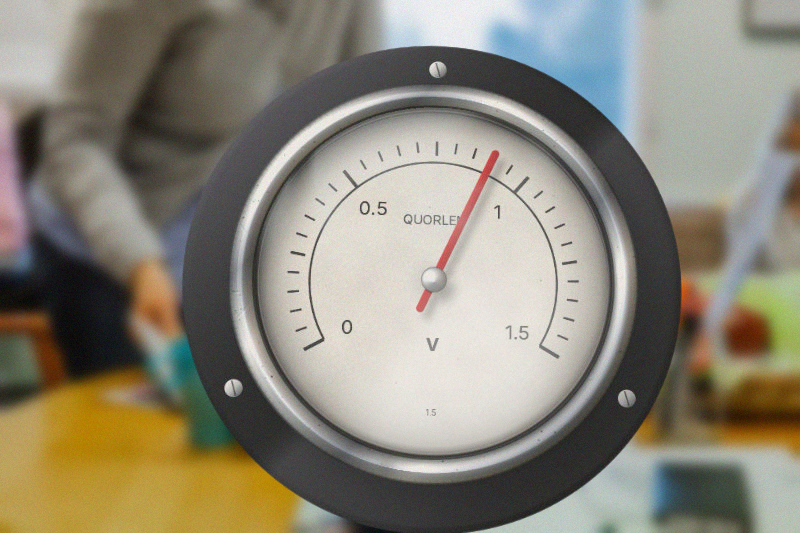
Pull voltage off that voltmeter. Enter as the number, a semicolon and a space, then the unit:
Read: 0.9; V
